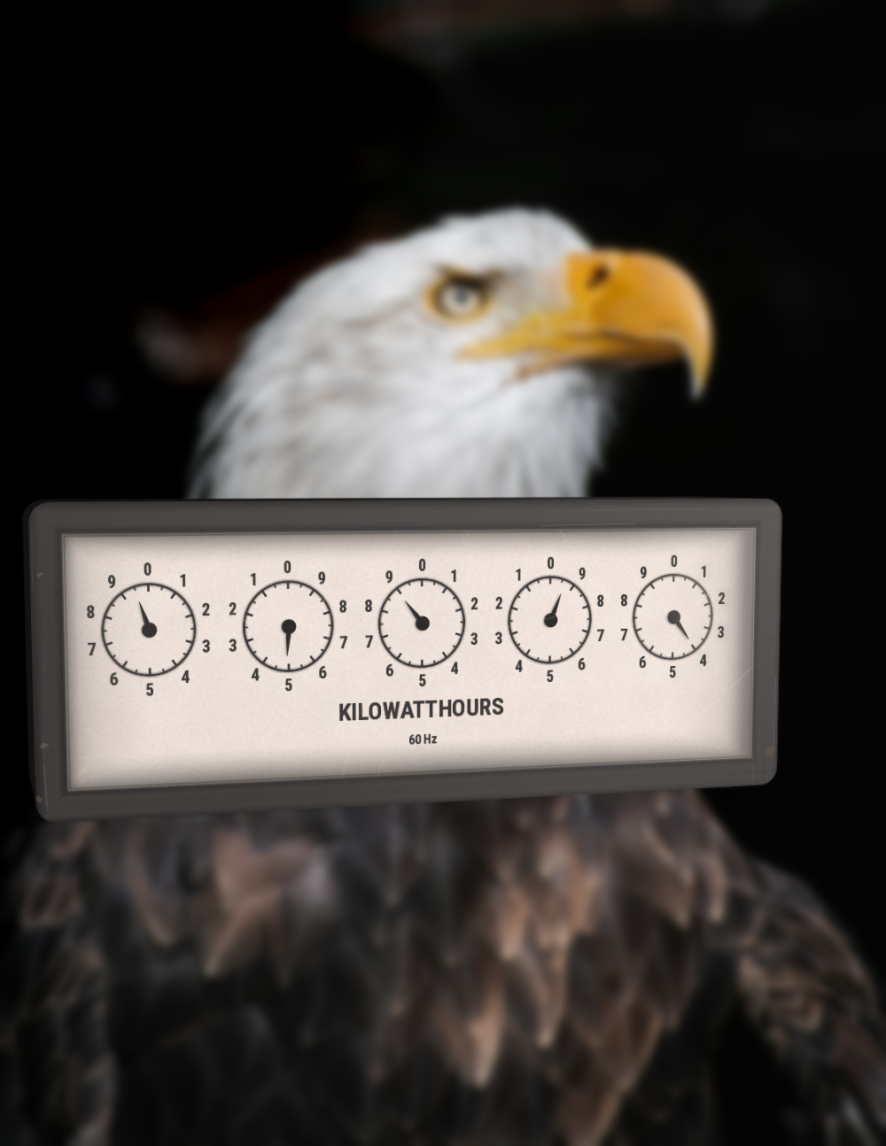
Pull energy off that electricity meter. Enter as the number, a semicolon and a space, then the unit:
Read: 94894; kWh
